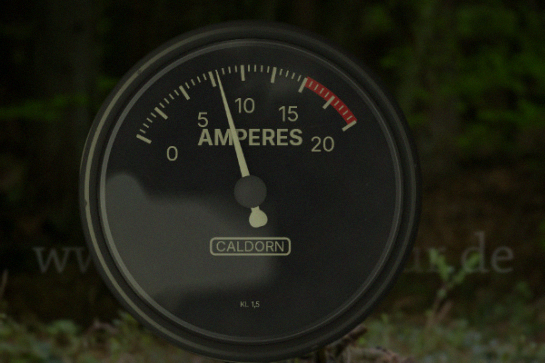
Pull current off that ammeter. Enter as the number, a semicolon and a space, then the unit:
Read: 8; A
